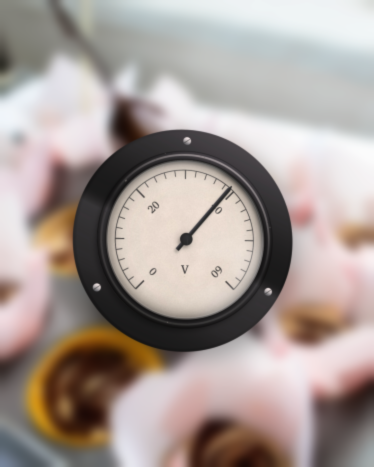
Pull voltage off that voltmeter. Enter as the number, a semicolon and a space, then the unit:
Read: 39; V
